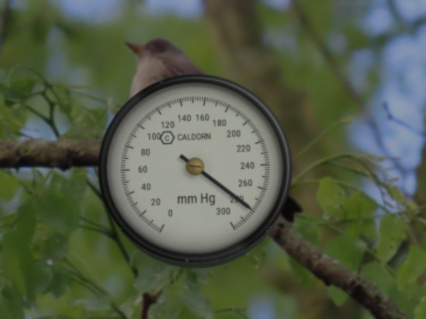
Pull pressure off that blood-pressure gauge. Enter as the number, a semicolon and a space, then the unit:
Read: 280; mmHg
